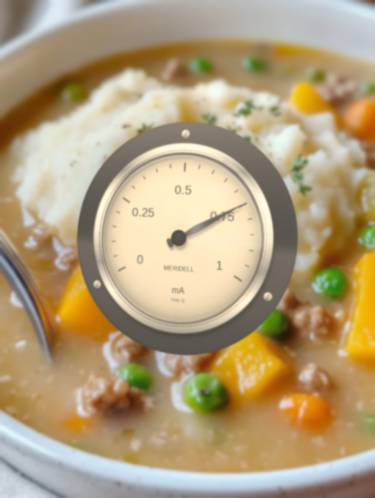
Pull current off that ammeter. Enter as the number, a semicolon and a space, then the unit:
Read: 0.75; mA
